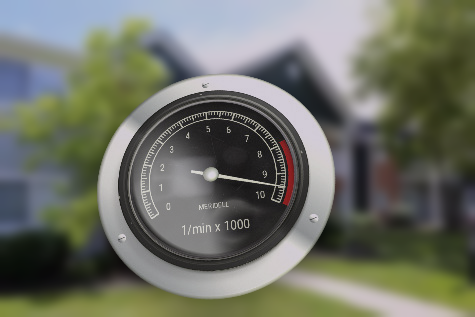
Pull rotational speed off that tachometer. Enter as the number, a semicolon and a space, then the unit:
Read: 9500; rpm
